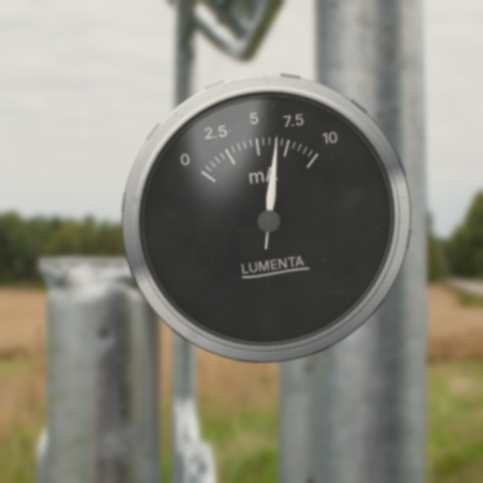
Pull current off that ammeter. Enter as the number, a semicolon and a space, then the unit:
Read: 6.5; mA
